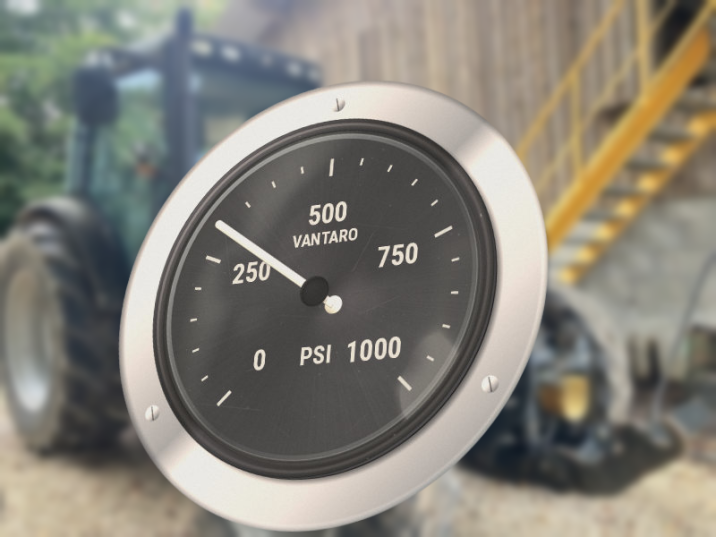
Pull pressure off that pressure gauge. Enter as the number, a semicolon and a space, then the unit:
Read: 300; psi
